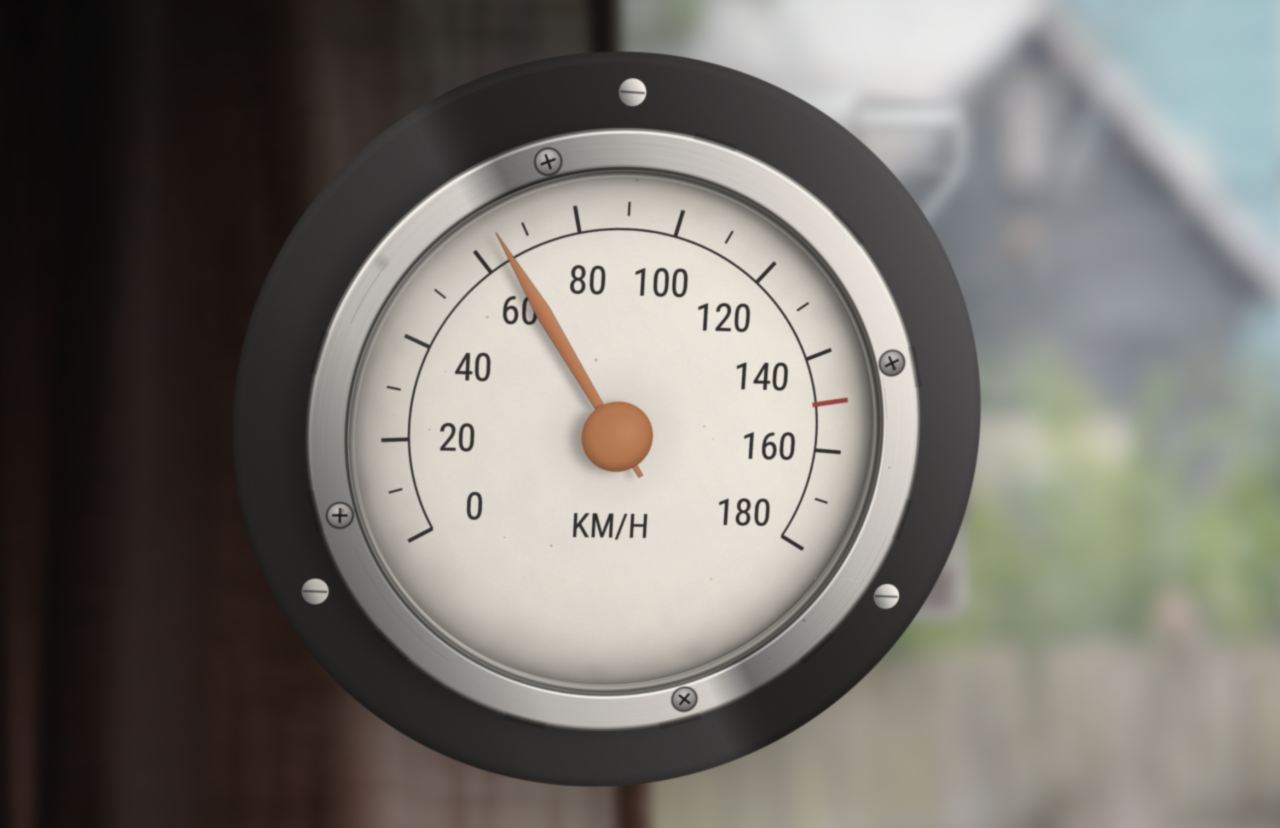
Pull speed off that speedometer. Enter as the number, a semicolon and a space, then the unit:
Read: 65; km/h
